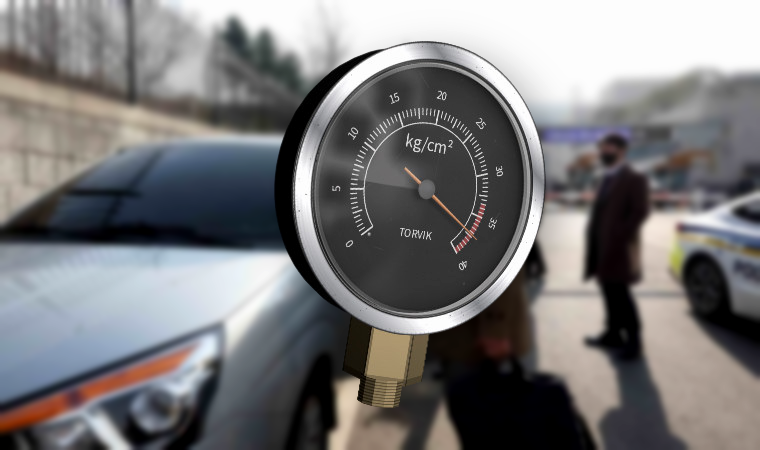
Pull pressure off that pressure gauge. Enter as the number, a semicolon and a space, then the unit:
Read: 37.5; kg/cm²
